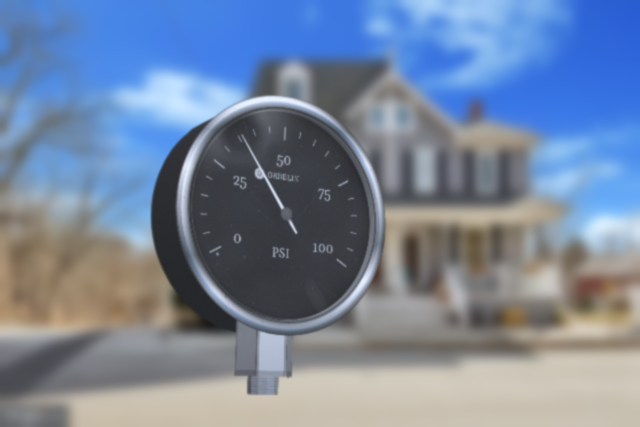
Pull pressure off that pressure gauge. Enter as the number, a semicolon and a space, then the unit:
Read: 35; psi
